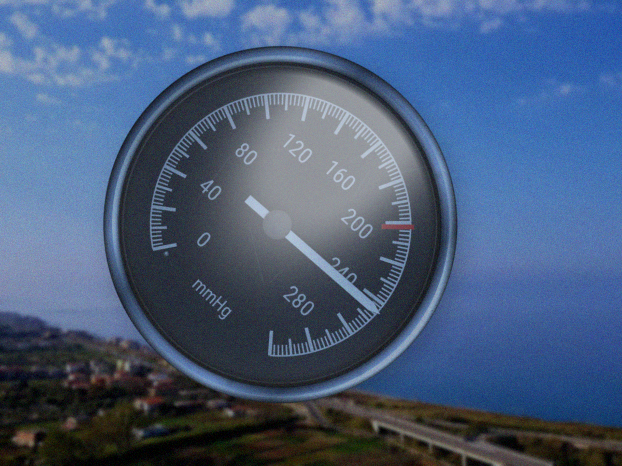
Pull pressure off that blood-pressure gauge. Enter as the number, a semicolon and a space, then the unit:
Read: 244; mmHg
